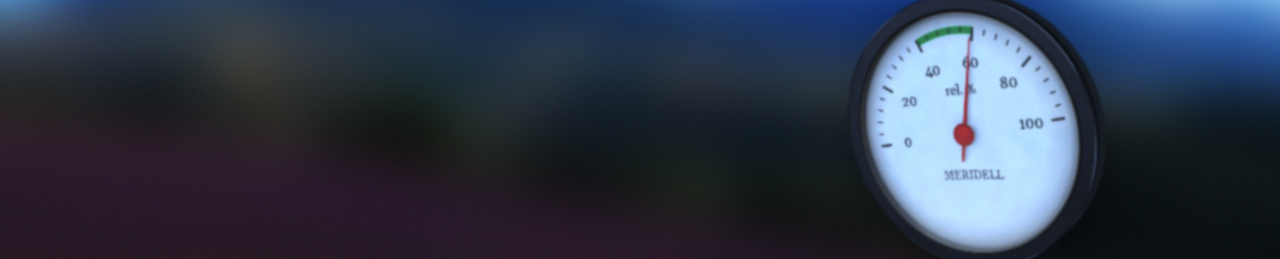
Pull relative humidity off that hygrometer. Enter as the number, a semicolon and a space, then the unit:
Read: 60; %
